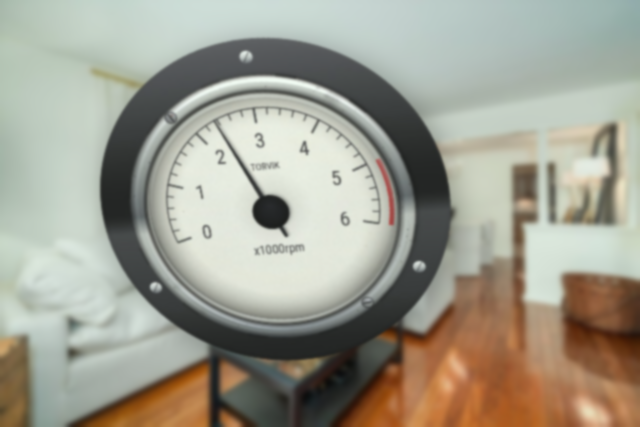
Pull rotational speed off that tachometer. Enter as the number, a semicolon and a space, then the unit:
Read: 2400; rpm
